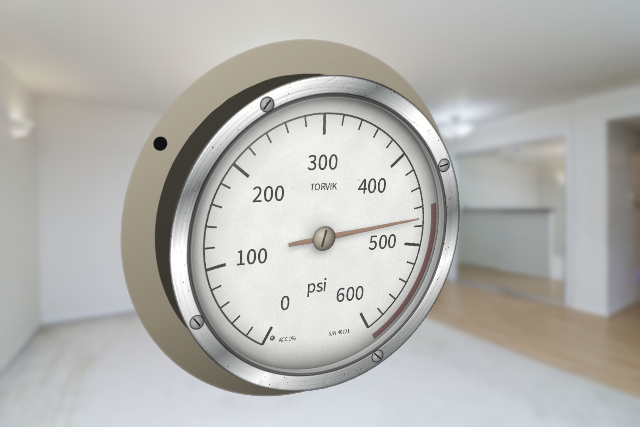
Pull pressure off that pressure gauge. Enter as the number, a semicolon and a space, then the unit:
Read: 470; psi
